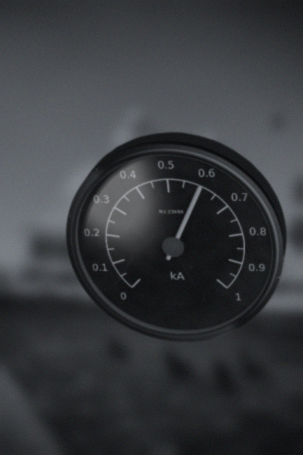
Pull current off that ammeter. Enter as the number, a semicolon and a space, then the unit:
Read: 0.6; kA
